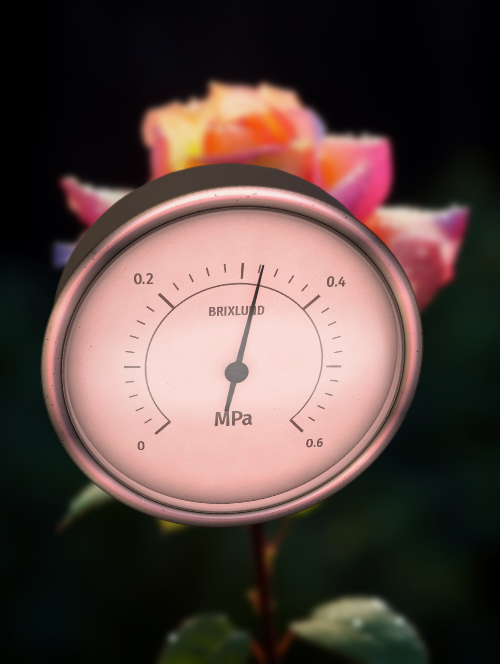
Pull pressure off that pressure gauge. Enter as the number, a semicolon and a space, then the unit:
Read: 0.32; MPa
